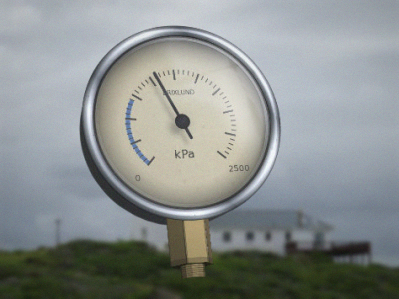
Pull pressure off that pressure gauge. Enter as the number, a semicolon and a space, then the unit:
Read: 1050; kPa
